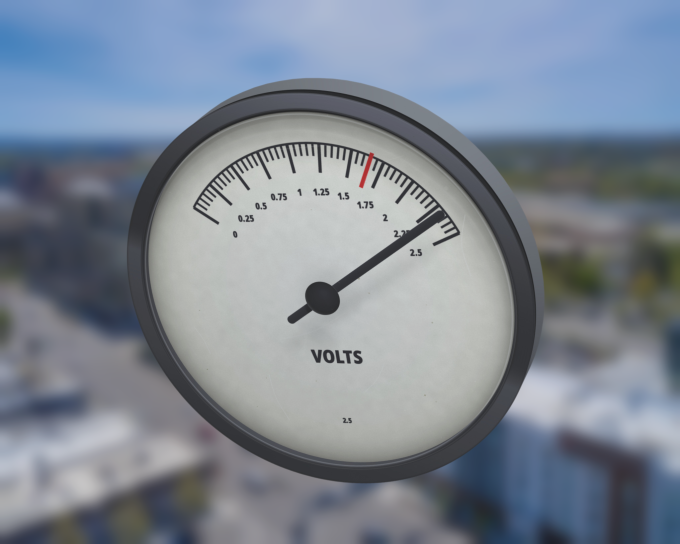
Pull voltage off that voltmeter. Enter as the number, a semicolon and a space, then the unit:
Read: 2.3; V
